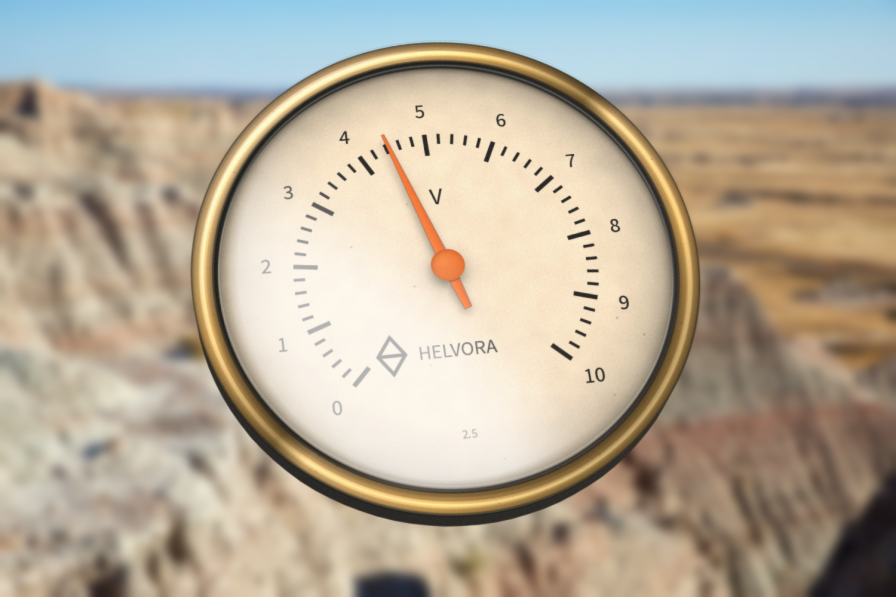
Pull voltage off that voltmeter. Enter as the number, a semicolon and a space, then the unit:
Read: 4.4; V
